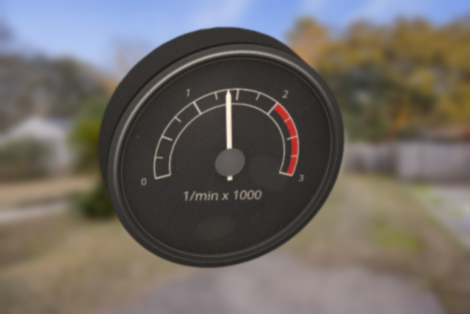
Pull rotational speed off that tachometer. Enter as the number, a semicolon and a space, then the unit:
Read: 1375; rpm
